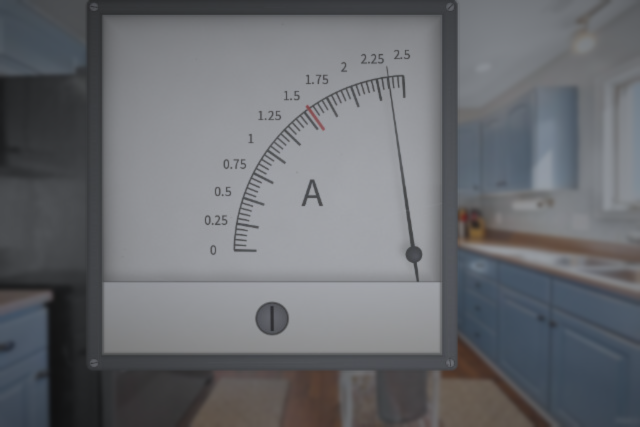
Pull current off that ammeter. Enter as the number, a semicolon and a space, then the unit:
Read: 2.35; A
